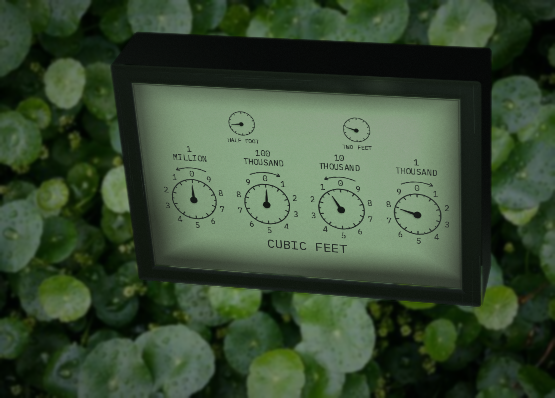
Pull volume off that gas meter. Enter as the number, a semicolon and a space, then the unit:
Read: 800; ft³
